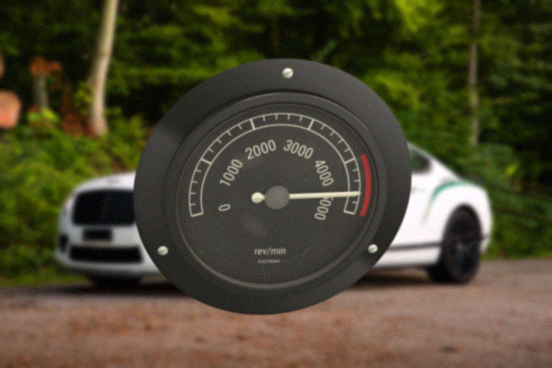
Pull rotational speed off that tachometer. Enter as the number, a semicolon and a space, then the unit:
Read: 4600; rpm
